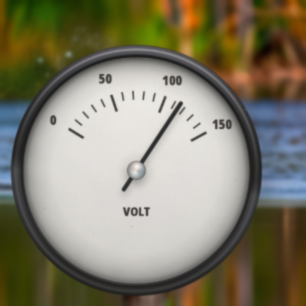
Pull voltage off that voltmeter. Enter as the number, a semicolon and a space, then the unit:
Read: 115; V
